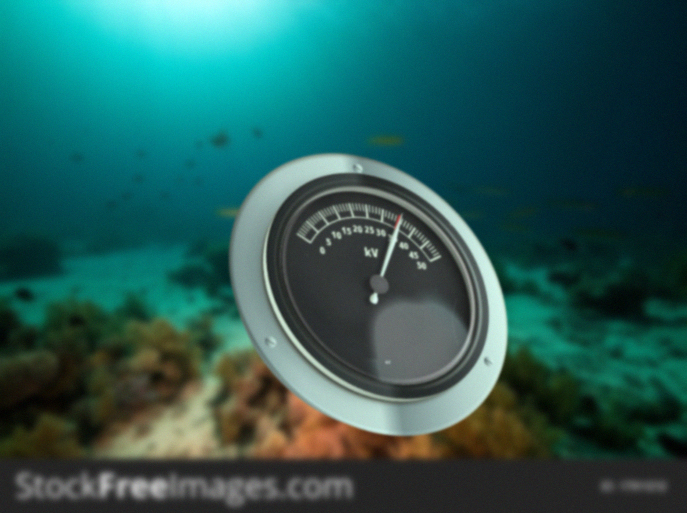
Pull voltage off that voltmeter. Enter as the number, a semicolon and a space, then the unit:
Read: 35; kV
